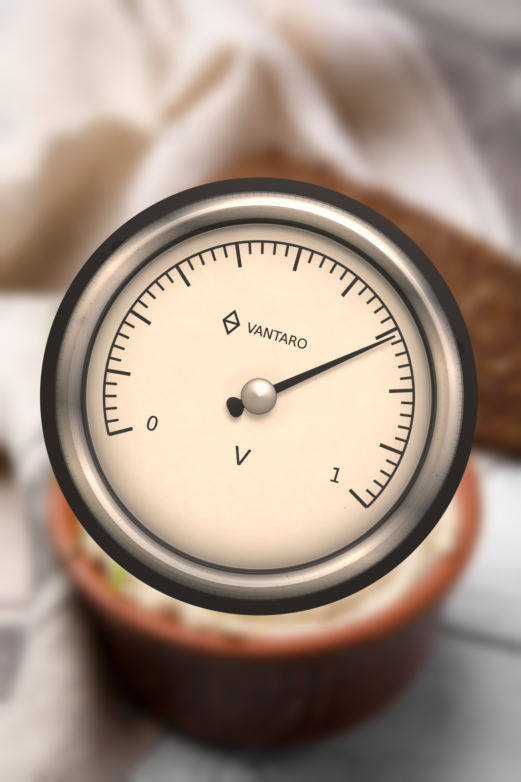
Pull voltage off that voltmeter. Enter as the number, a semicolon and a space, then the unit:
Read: 0.71; V
